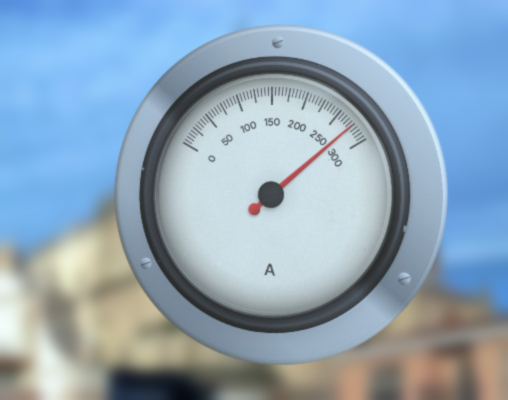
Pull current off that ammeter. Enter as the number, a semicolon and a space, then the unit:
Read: 275; A
